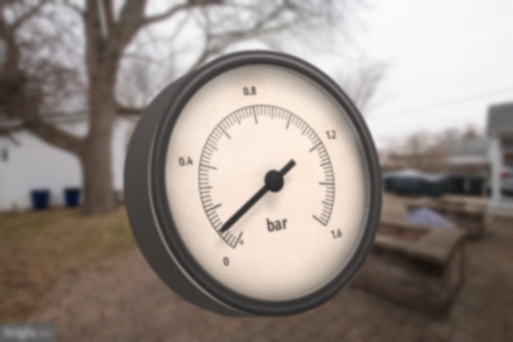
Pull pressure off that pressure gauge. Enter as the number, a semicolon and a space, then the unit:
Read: 0.1; bar
